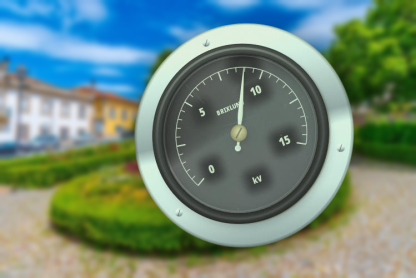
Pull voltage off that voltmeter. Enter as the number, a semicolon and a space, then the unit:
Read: 9; kV
